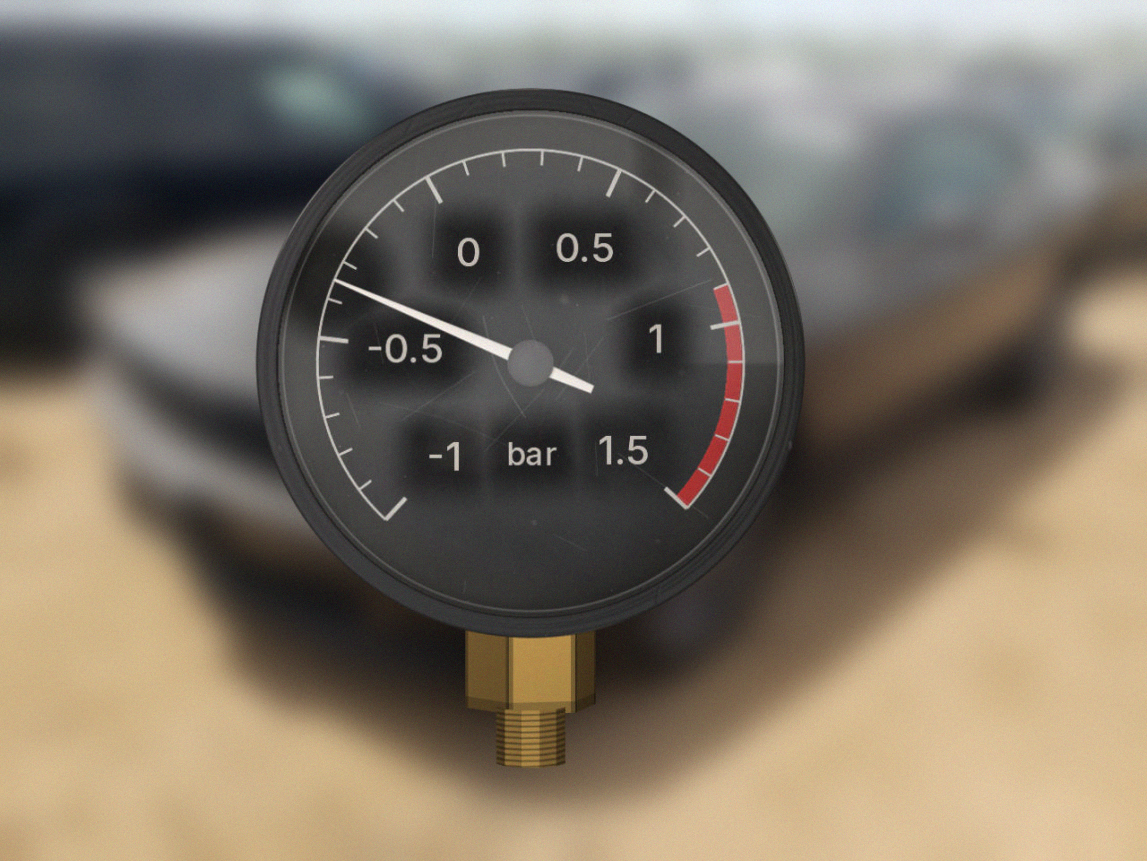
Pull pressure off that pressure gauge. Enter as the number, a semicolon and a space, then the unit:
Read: -0.35; bar
